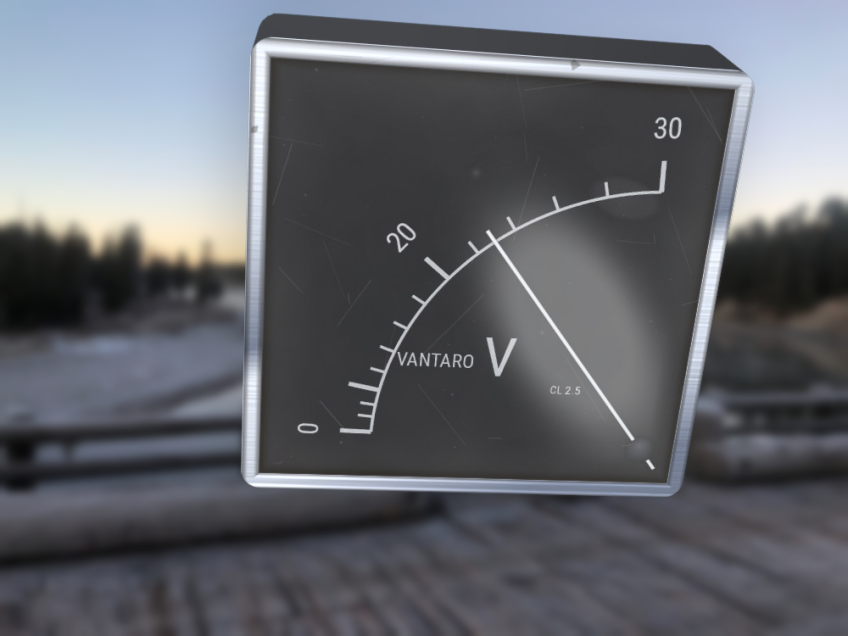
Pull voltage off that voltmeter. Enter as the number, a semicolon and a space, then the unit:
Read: 23; V
